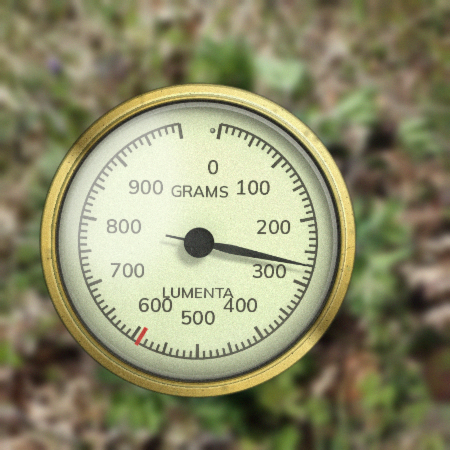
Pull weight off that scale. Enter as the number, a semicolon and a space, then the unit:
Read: 270; g
